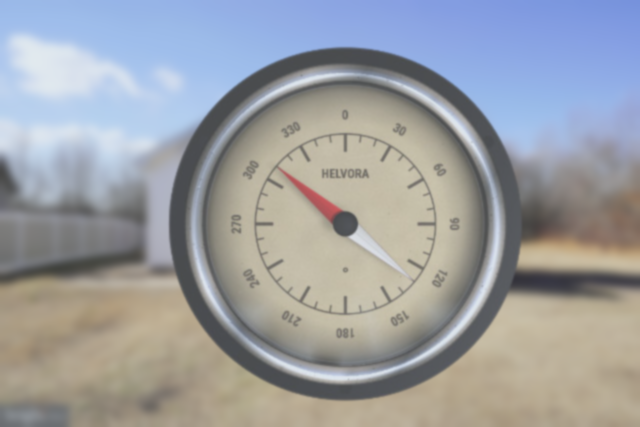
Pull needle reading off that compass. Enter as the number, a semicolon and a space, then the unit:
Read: 310; °
